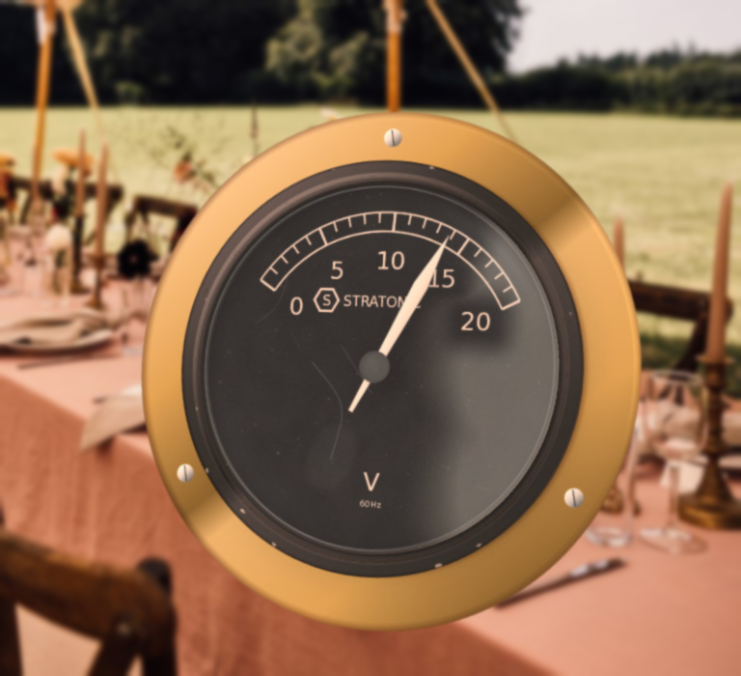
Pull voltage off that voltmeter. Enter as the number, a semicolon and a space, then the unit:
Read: 14; V
